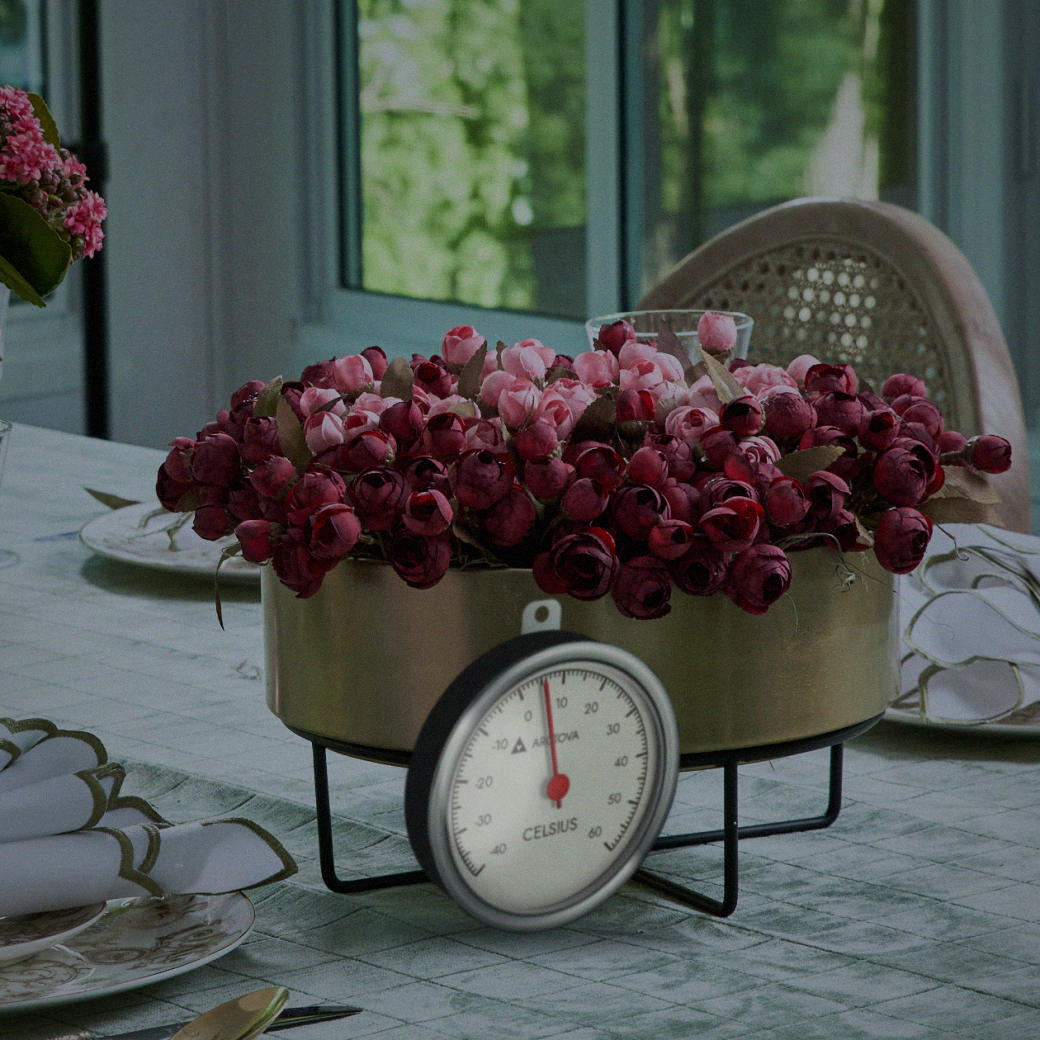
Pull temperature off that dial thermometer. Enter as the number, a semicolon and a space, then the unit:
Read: 5; °C
